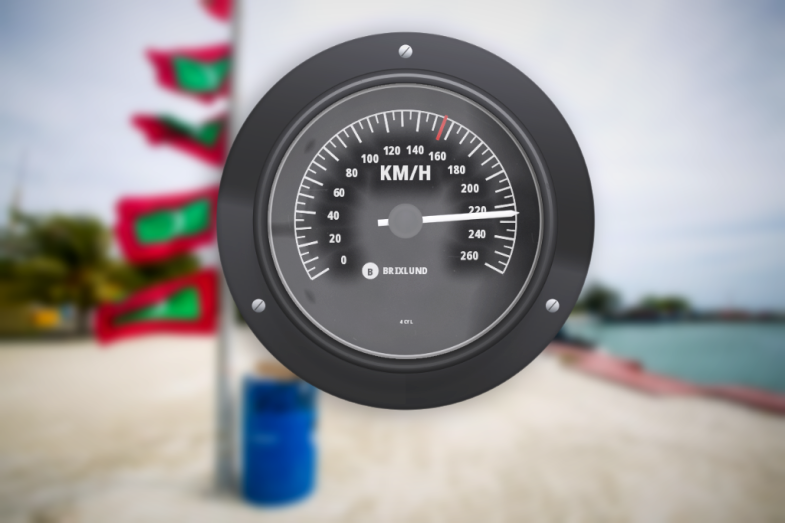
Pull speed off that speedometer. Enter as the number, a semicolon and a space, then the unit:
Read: 225; km/h
